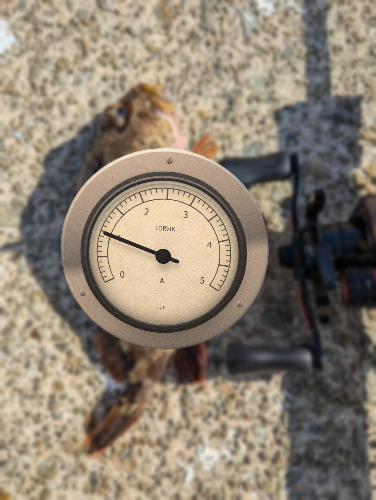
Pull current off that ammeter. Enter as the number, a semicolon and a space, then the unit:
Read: 1; A
